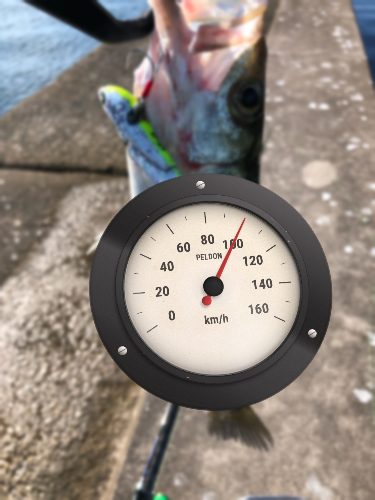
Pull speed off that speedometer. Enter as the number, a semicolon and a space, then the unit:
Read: 100; km/h
